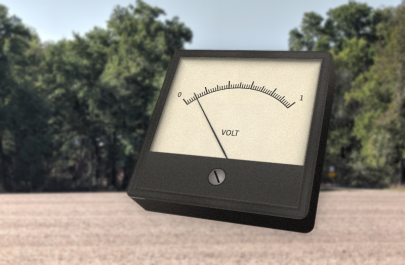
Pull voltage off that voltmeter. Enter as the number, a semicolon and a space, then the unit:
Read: 0.1; V
